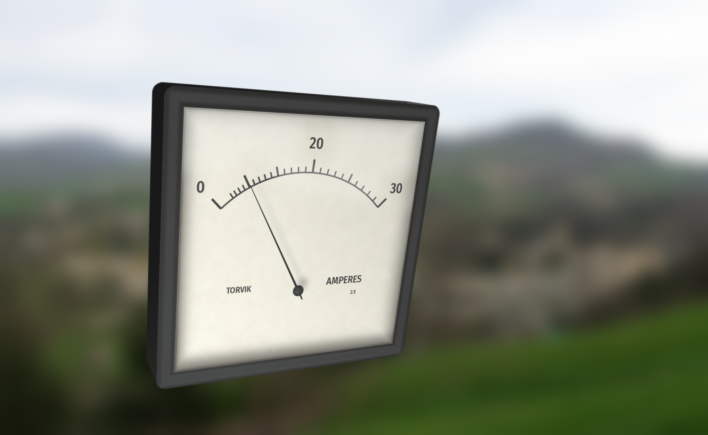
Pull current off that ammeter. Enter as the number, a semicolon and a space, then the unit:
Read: 10; A
